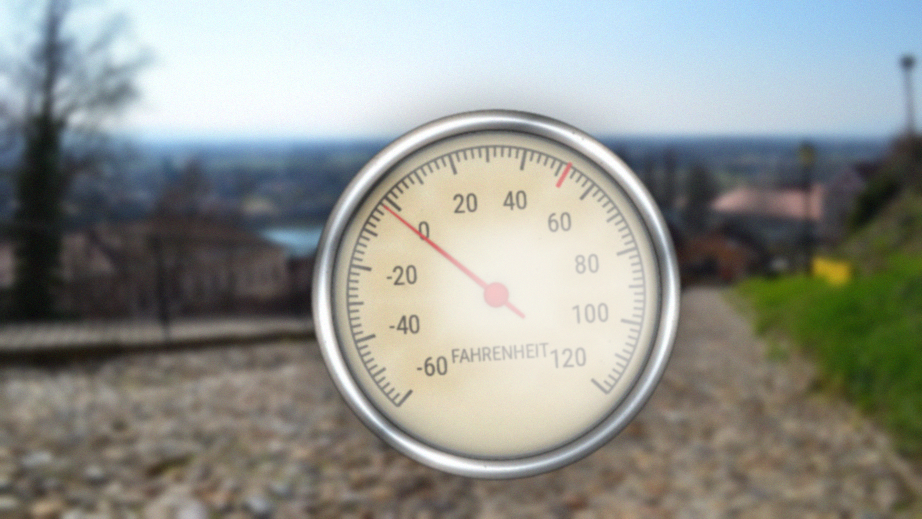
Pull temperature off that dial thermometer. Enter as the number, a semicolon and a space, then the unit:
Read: -2; °F
